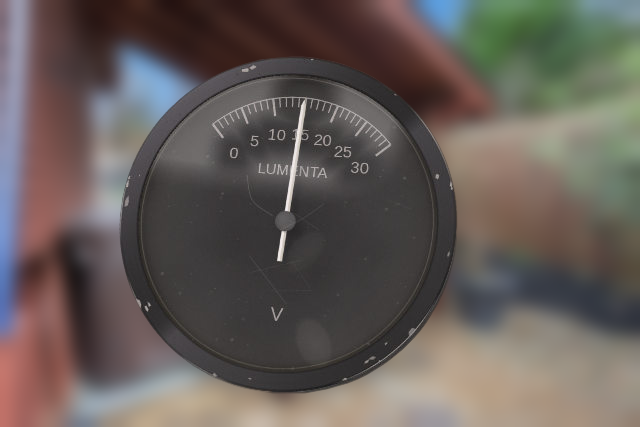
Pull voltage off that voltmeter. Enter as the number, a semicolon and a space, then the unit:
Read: 15; V
